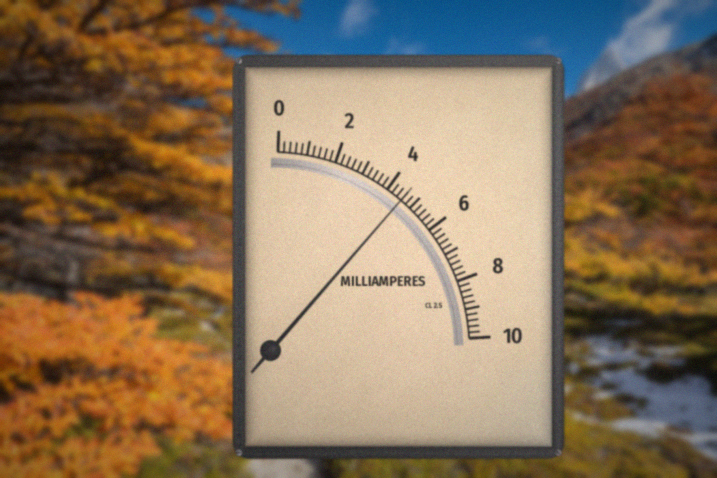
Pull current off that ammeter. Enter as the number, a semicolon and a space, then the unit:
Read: 4.6; mA
